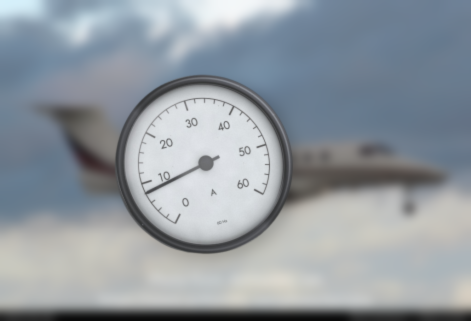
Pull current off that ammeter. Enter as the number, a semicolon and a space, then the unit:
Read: 8; A
